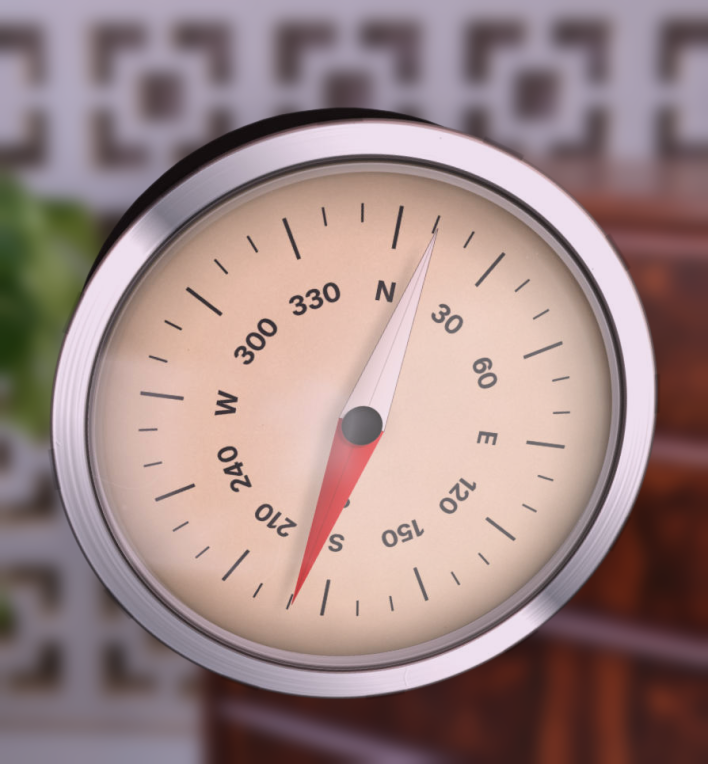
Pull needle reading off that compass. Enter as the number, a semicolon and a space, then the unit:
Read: 190; °
